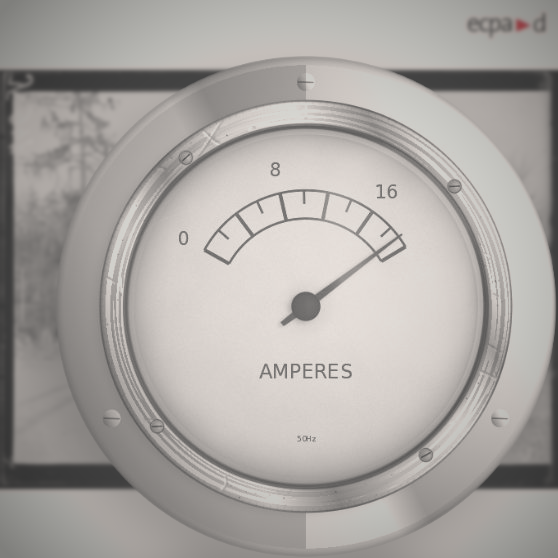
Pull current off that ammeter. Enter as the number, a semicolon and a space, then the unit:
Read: 19; A
